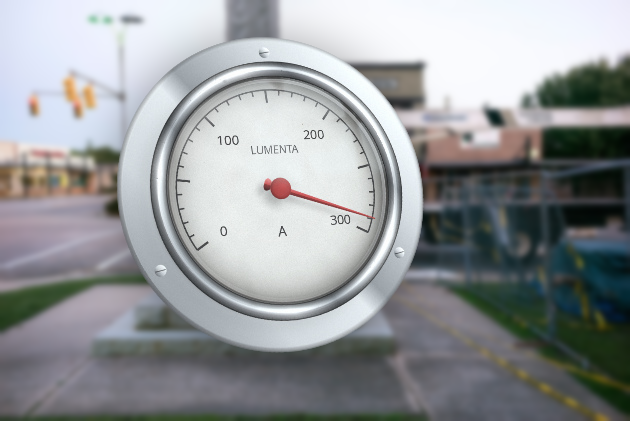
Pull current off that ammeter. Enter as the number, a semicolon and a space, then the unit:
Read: 290; A
